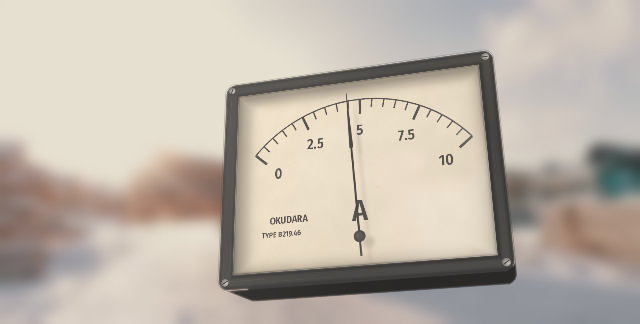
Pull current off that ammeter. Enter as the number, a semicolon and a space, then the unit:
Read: 4.5; A
